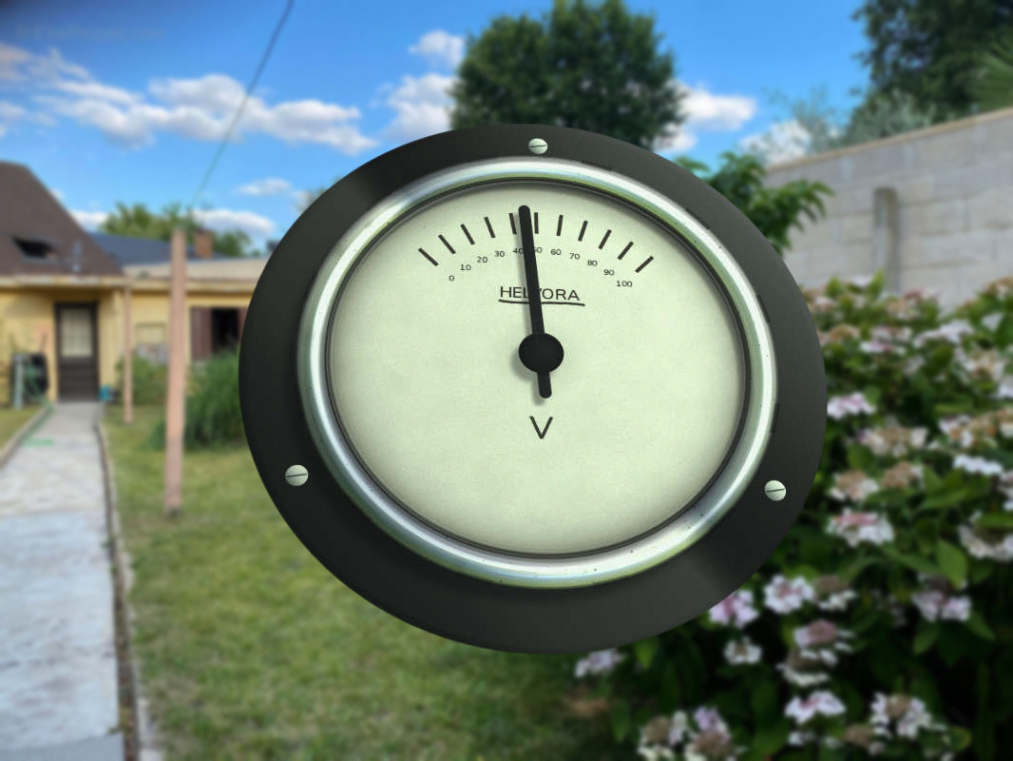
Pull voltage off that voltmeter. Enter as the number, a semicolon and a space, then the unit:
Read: 45; V
